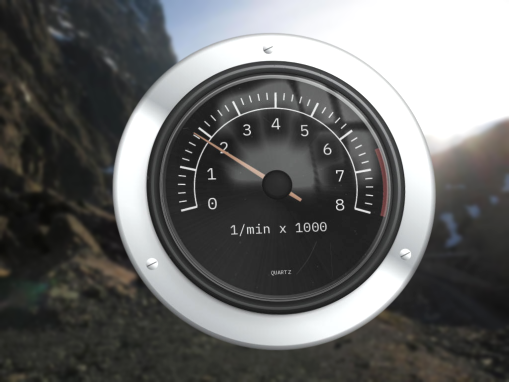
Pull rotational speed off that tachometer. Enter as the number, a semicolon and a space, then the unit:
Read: 1800; rpm
